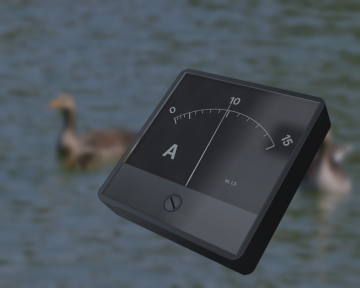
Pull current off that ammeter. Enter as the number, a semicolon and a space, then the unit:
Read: 10; A
